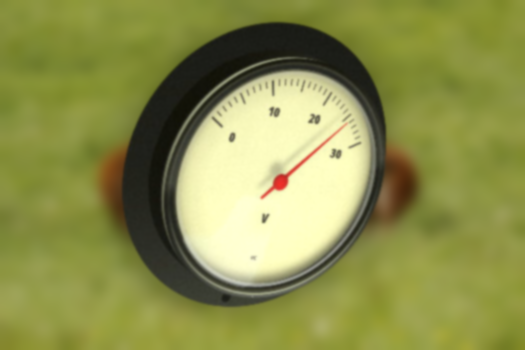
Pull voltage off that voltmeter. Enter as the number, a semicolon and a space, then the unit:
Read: 25; V
